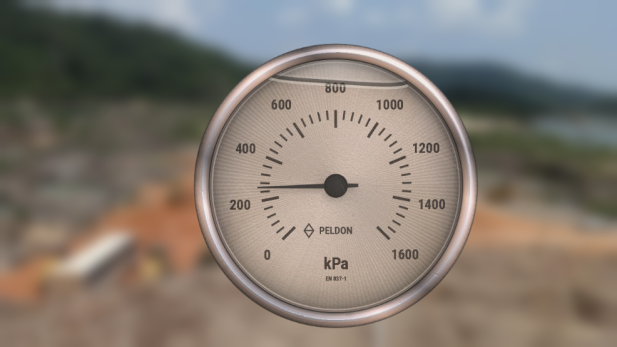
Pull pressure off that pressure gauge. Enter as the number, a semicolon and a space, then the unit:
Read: 260; kPa
